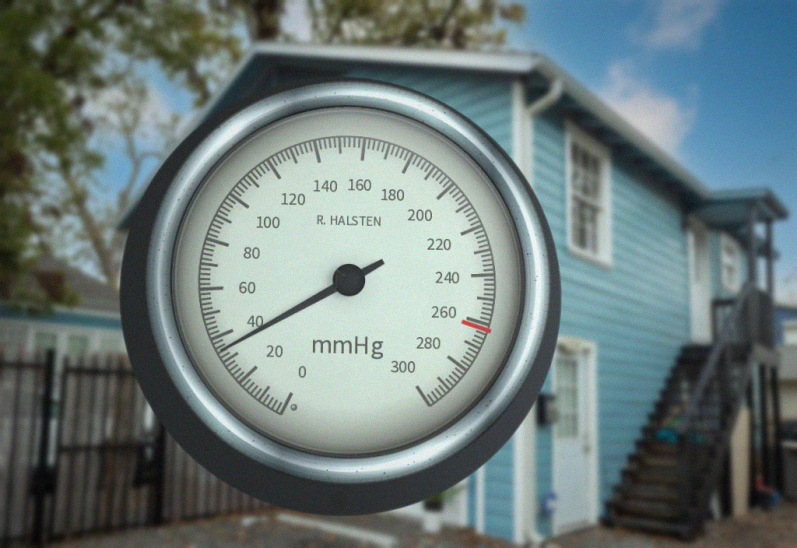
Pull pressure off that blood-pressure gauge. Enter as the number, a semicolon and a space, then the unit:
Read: 34; mmHg
